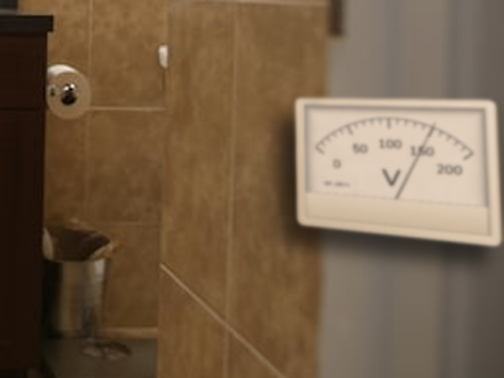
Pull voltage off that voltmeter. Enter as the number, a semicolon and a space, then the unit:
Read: 150; V
